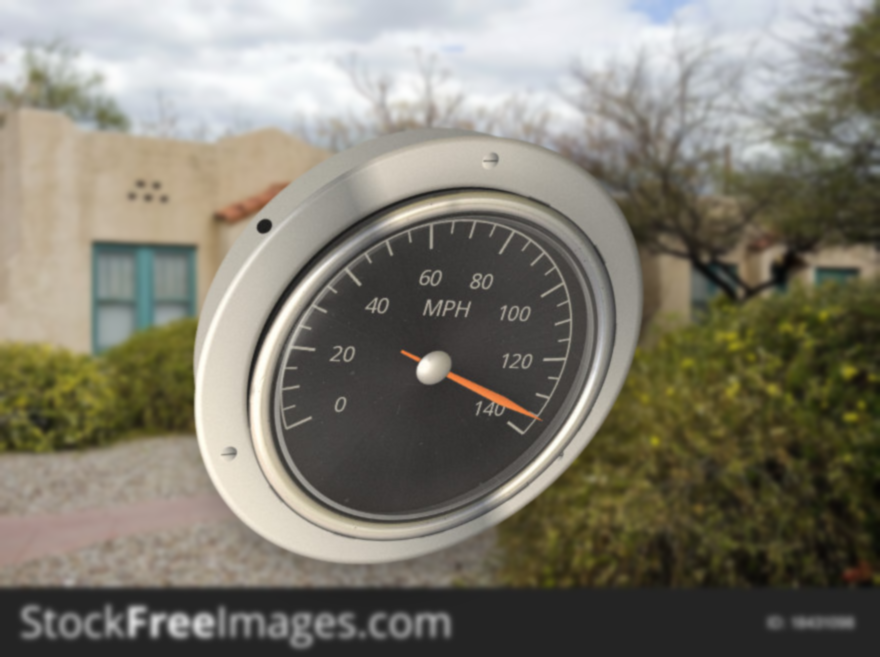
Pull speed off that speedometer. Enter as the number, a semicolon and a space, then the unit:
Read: 135; mph
